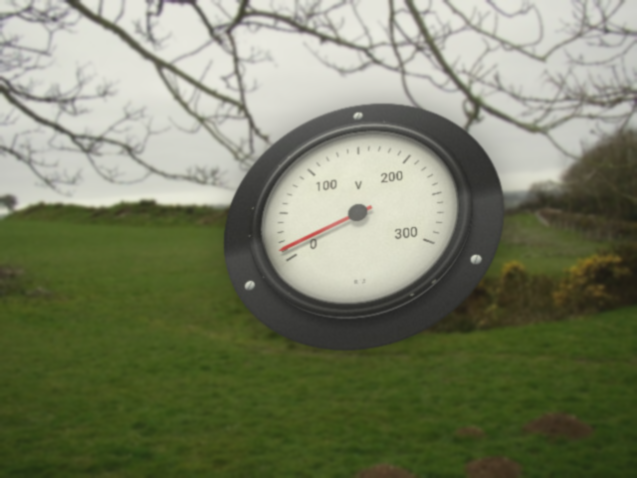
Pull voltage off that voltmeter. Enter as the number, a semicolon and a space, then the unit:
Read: 10; V
